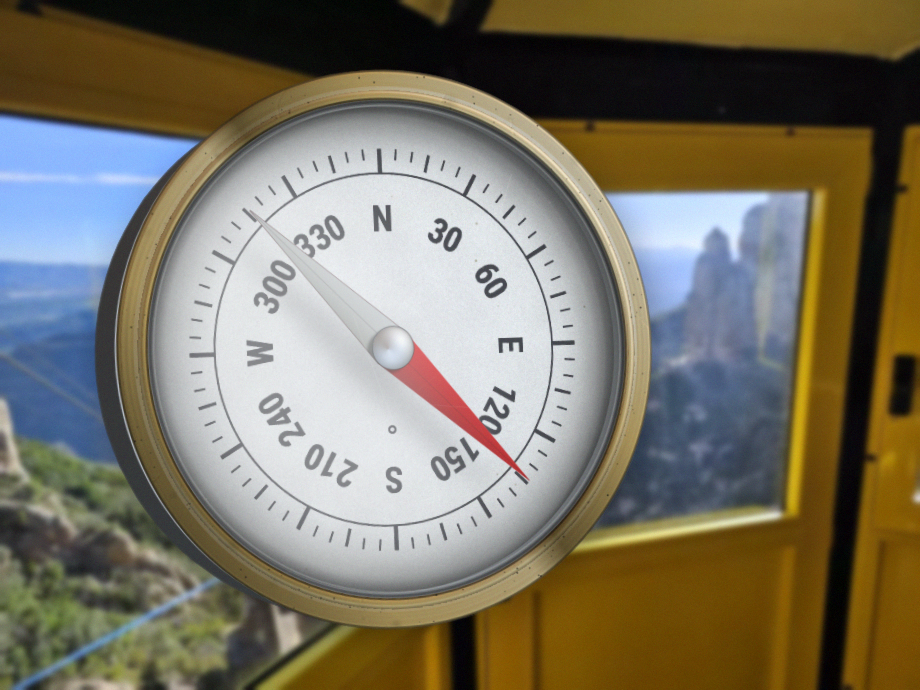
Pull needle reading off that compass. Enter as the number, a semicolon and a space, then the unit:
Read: 135; °
